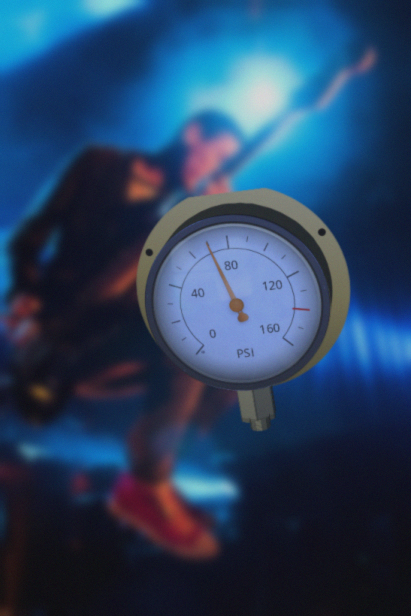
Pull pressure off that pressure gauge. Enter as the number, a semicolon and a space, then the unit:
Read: 70; psi
